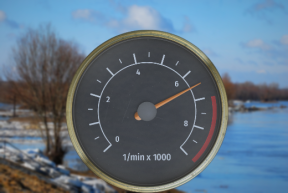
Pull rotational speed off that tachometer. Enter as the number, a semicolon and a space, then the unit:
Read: 6500; rpm
